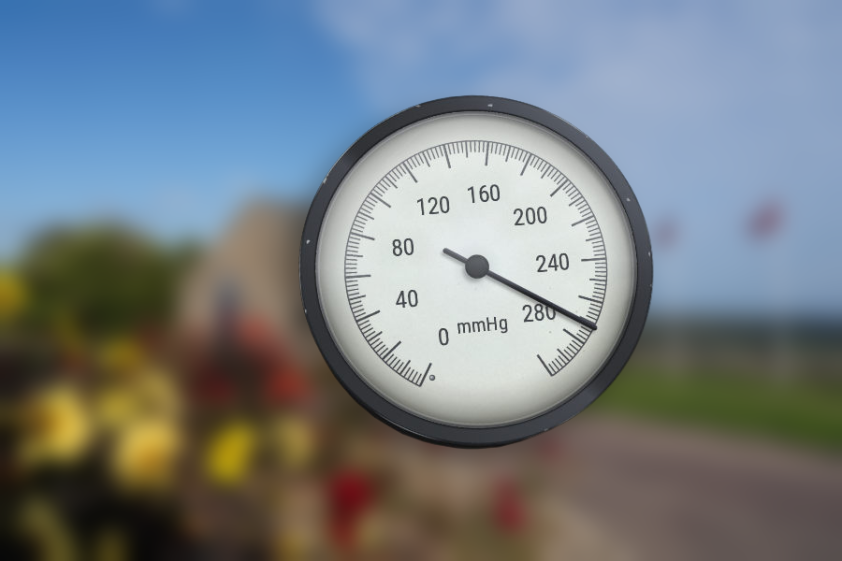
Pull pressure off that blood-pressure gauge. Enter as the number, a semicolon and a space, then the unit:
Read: 272; mmHg
